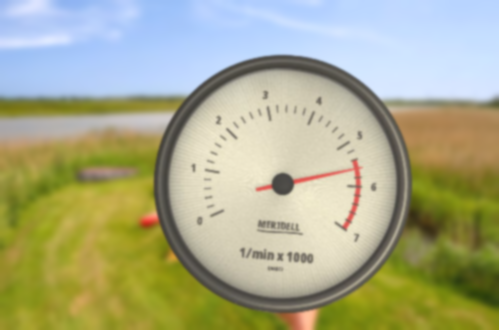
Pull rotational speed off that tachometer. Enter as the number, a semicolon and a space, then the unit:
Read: 5600; rpm
